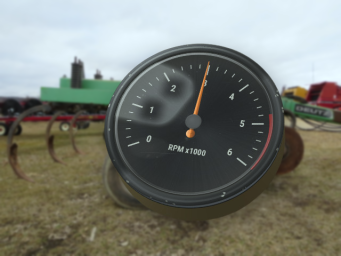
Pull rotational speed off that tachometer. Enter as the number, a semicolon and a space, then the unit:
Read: 3000; rpm
